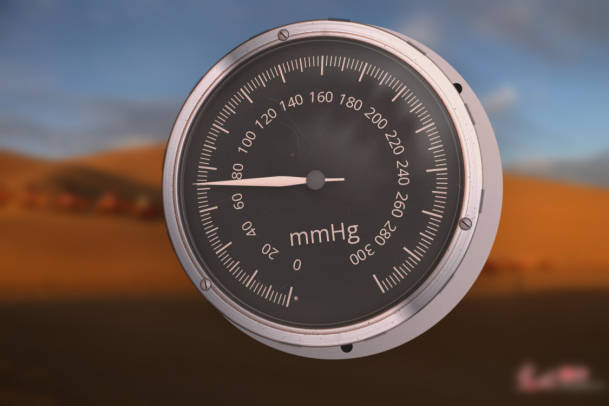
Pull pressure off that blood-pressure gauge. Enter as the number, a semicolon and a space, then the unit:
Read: 72; mmHg
